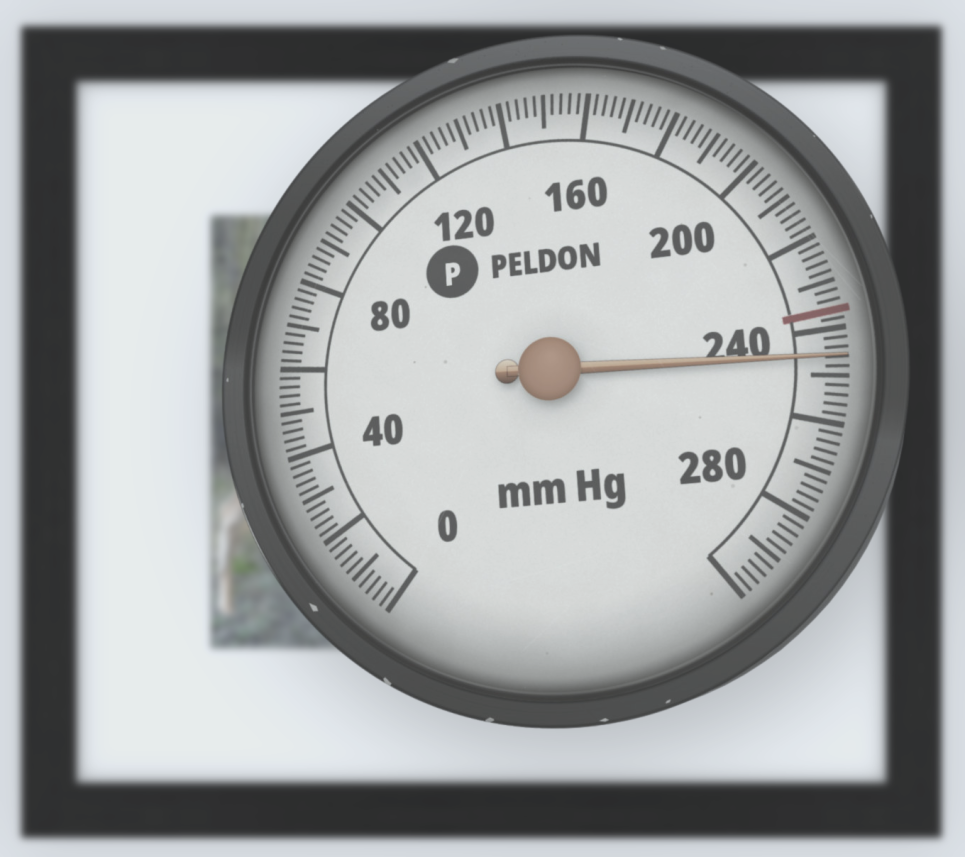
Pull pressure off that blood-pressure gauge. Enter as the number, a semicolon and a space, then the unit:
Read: 246; mmHg
